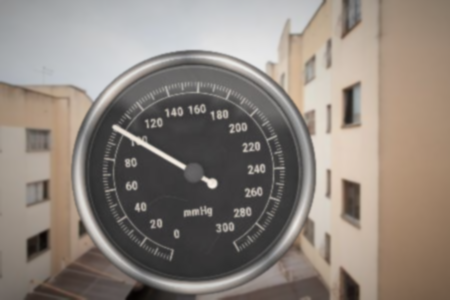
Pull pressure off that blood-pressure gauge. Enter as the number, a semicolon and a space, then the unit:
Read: 100; mmHg
